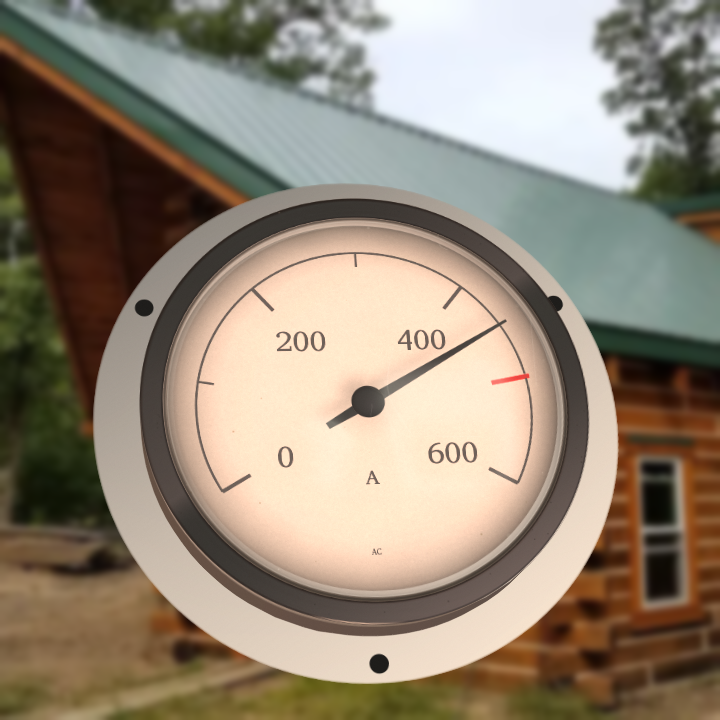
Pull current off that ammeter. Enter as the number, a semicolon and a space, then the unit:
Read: 450; A
